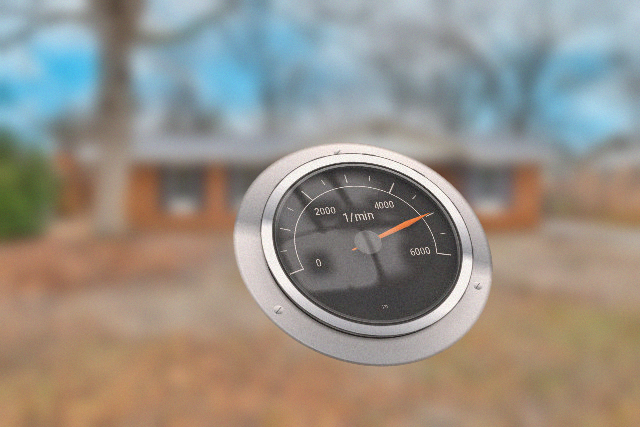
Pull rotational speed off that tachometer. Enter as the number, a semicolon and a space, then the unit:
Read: 5000; rpm
